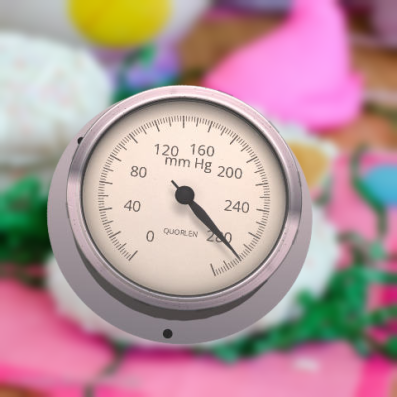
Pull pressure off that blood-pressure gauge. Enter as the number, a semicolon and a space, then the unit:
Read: 280; mmHg
